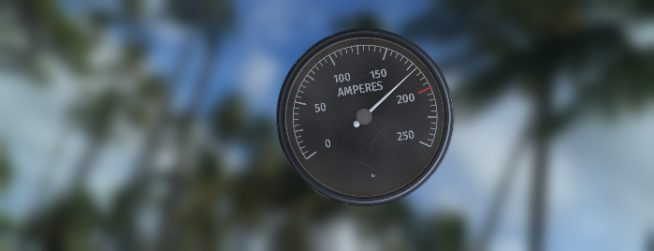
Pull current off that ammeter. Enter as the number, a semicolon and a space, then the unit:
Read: 180; A
